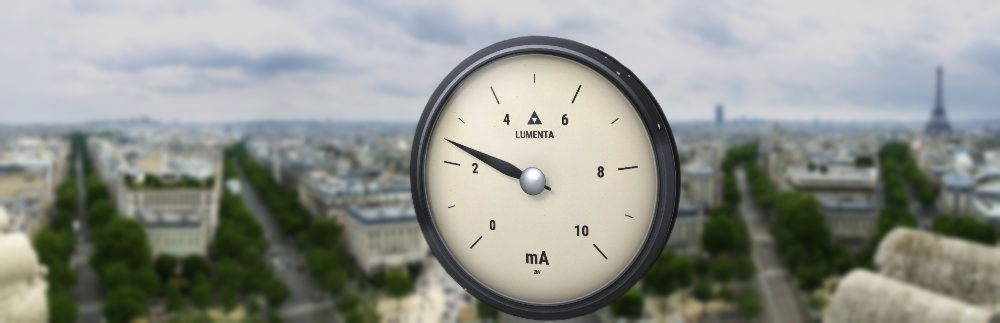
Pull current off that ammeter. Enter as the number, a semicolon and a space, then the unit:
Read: 2.5; mA
